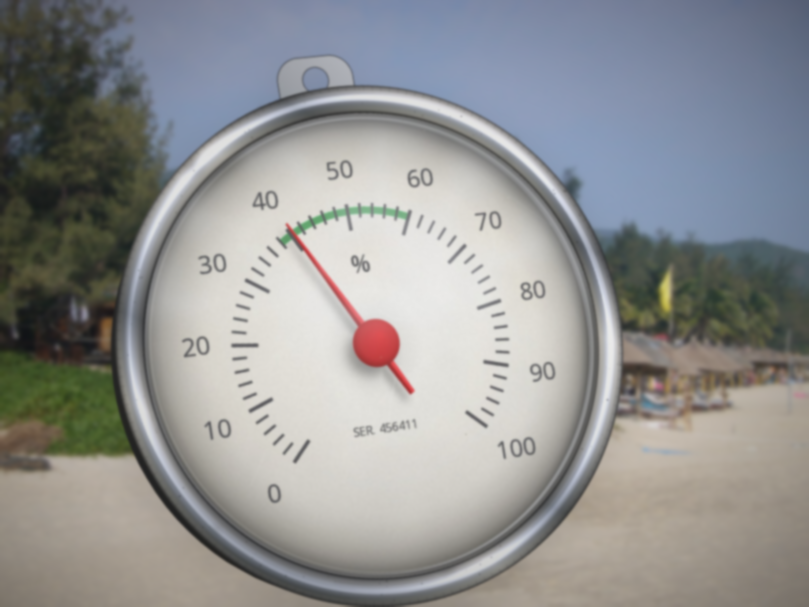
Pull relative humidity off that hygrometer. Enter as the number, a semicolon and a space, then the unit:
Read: 40; %
